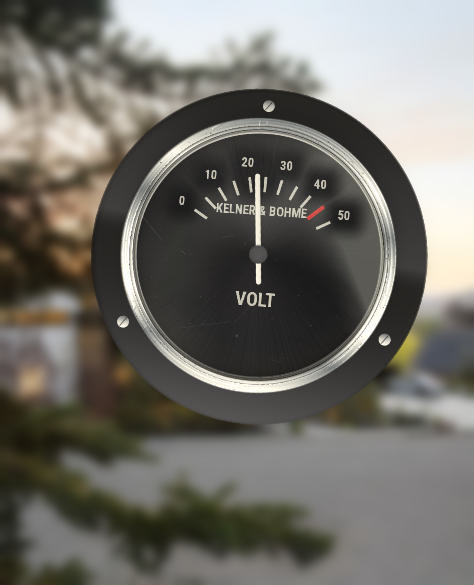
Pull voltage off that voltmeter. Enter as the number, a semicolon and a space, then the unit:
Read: 22.5; V
